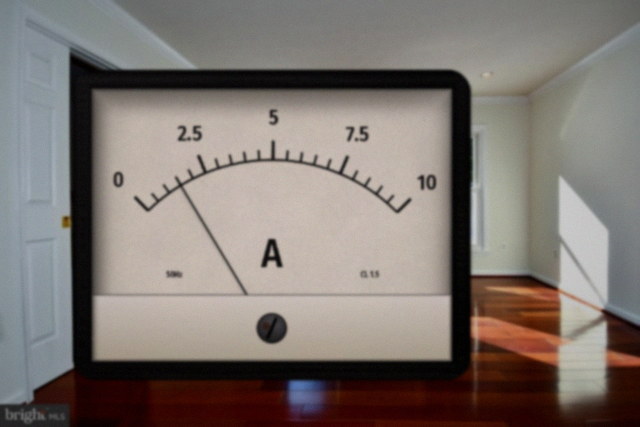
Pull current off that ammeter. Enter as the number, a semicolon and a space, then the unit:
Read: 1.5; A
